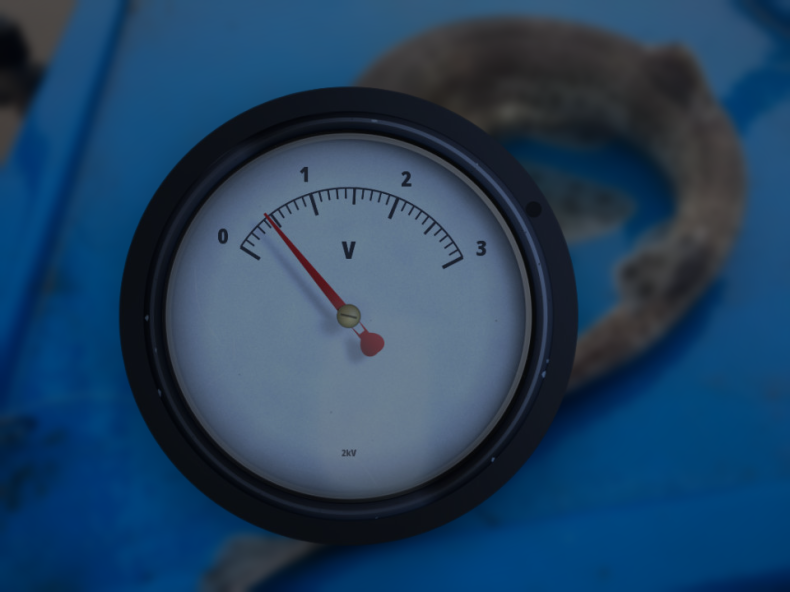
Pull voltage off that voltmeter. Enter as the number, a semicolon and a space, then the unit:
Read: 0.45; V
